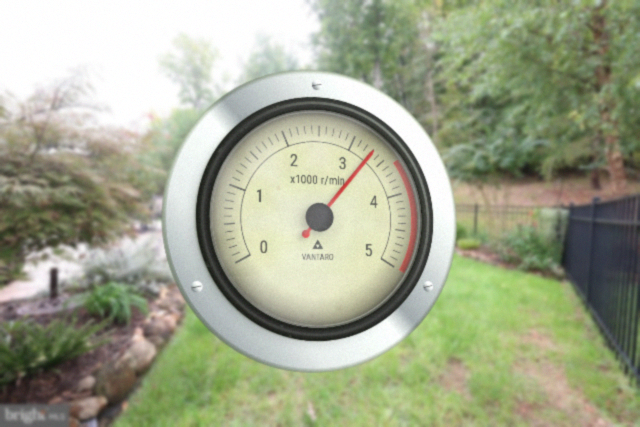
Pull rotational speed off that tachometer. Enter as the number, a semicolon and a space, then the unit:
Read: 3300; rpm
